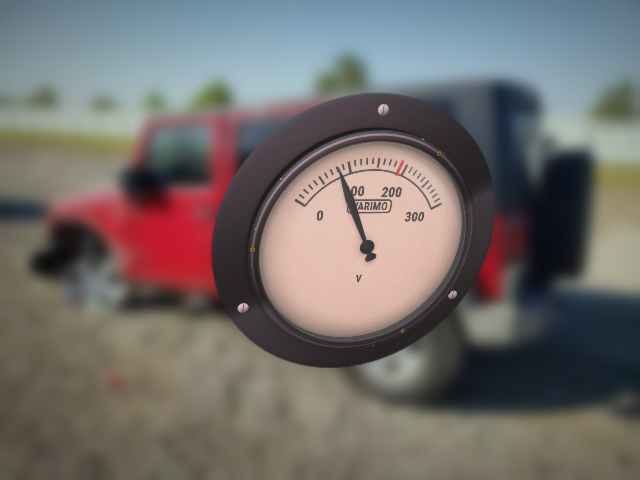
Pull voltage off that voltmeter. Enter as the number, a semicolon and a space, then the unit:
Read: 80; V
